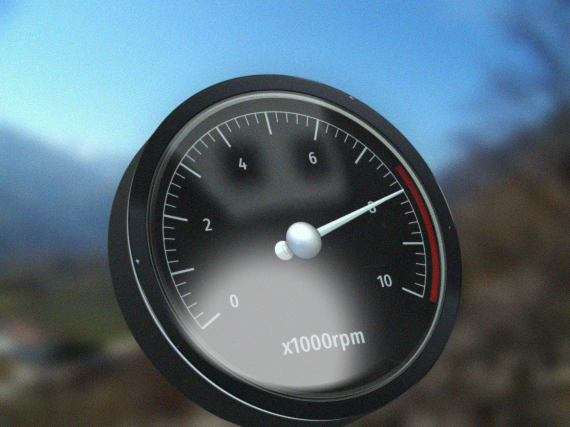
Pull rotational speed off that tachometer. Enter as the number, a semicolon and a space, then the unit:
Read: 8000; rpm
